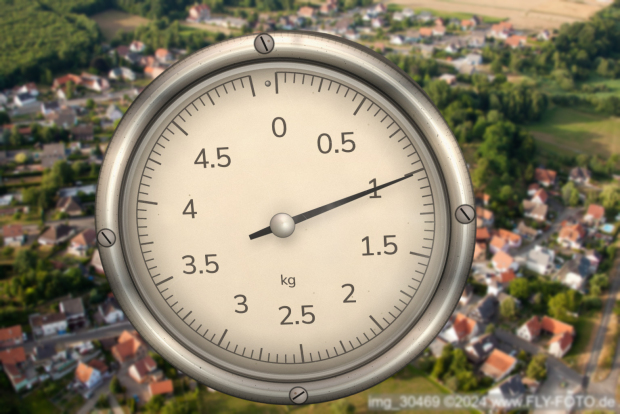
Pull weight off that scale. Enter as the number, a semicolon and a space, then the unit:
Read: 1; kg
